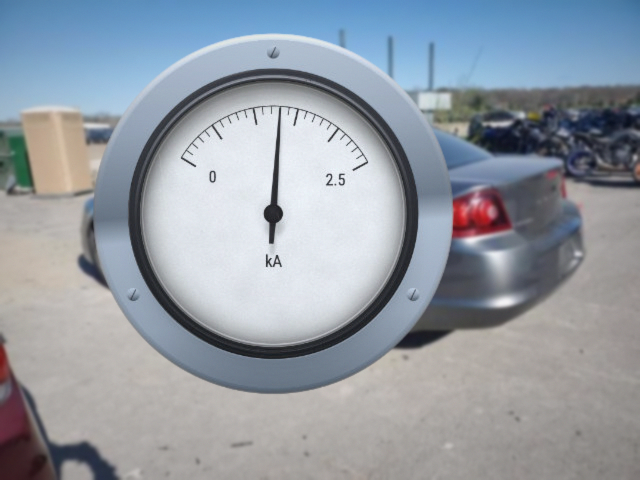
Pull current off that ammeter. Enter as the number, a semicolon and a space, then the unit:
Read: 1.3; kA
